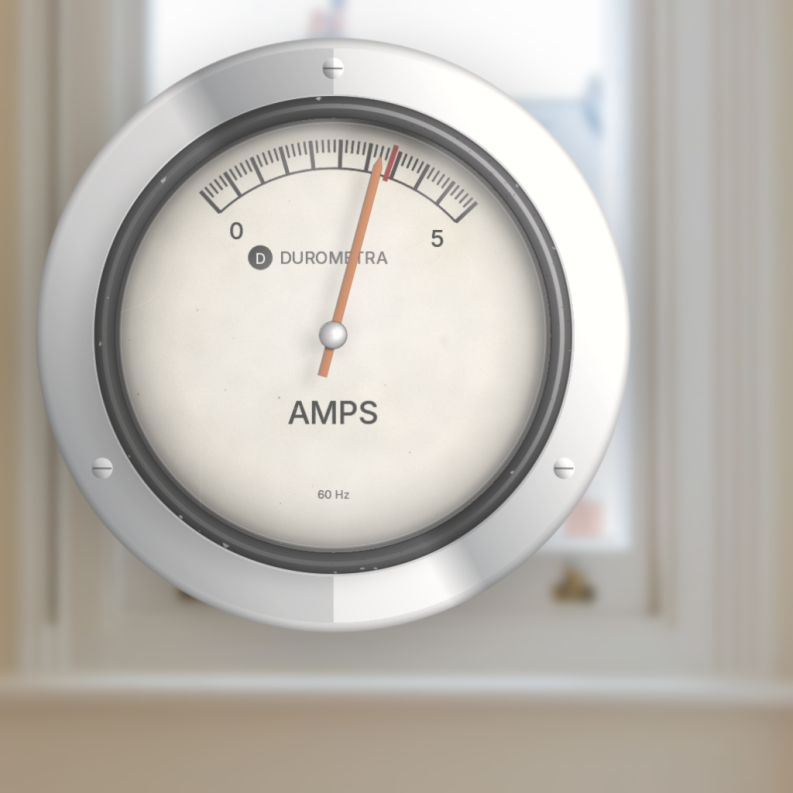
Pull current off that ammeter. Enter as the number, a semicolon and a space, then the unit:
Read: 3.2; A
